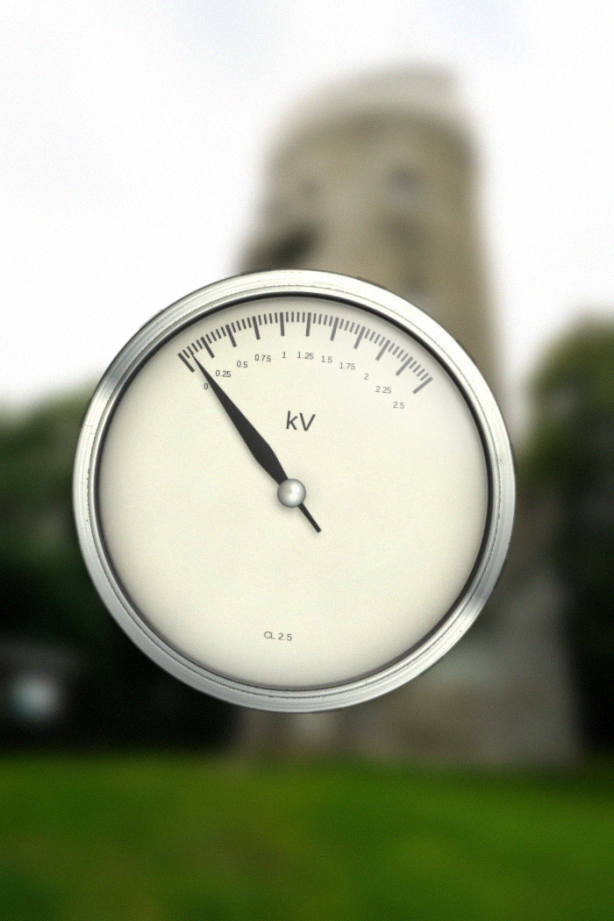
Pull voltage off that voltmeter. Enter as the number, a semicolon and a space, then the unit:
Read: 0.1; kV
